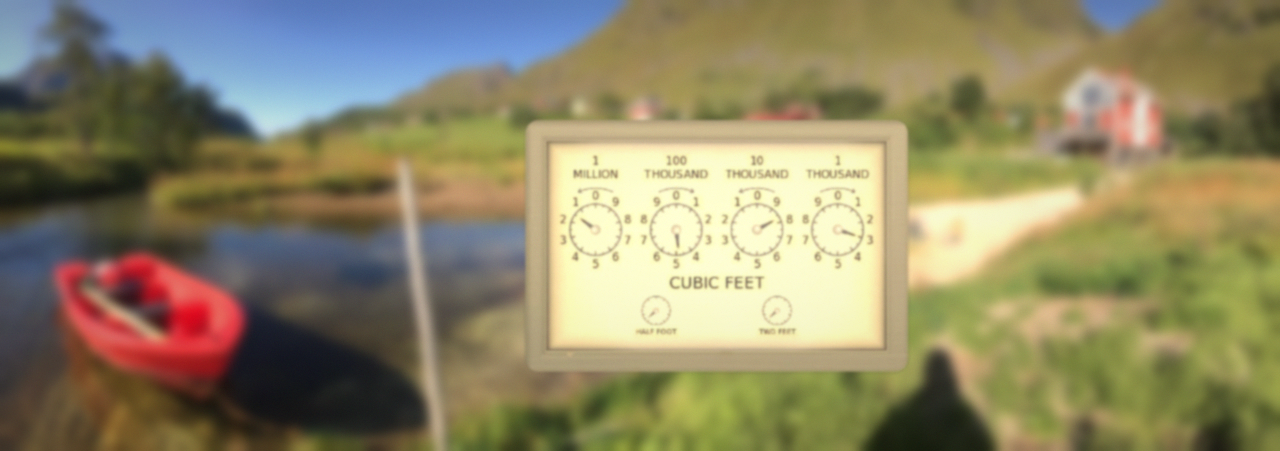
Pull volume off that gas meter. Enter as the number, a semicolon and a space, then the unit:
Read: 148300; ft³
